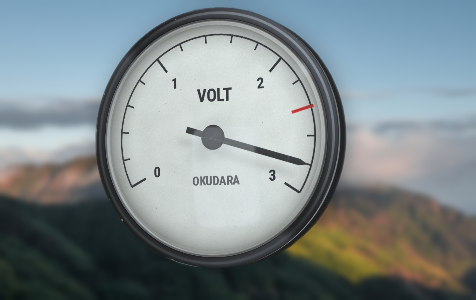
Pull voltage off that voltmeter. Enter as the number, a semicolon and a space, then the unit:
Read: 2.8; V
